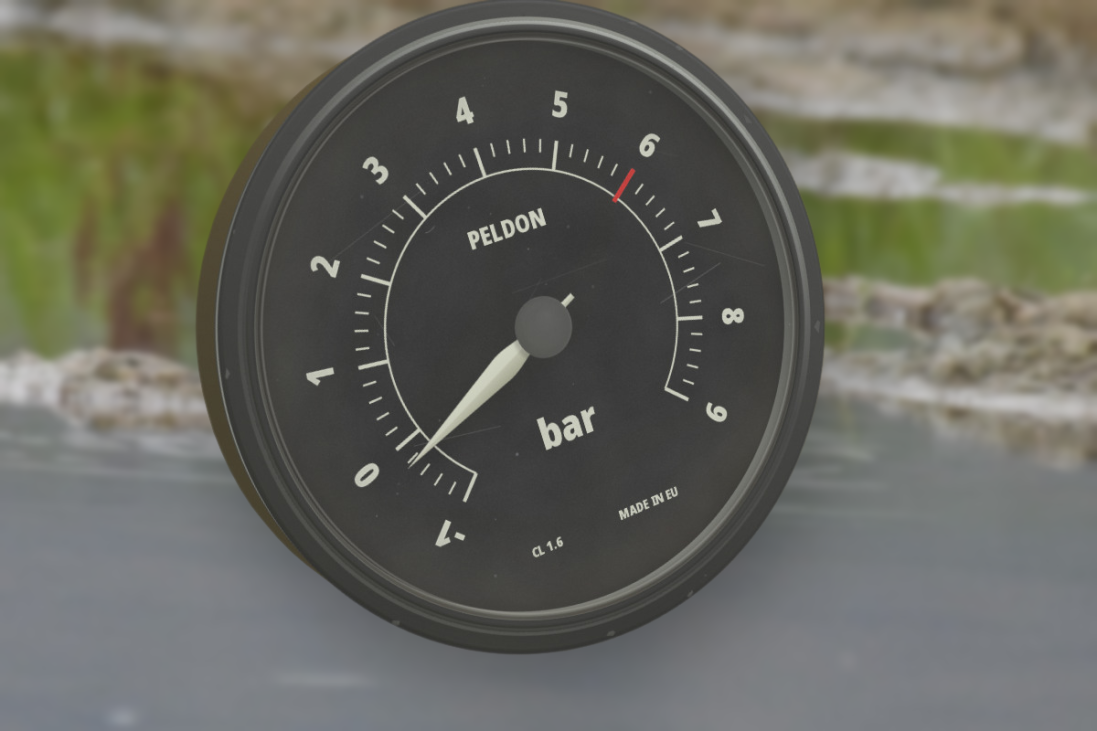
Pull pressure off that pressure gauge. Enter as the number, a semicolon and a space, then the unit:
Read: -0.2; bar
